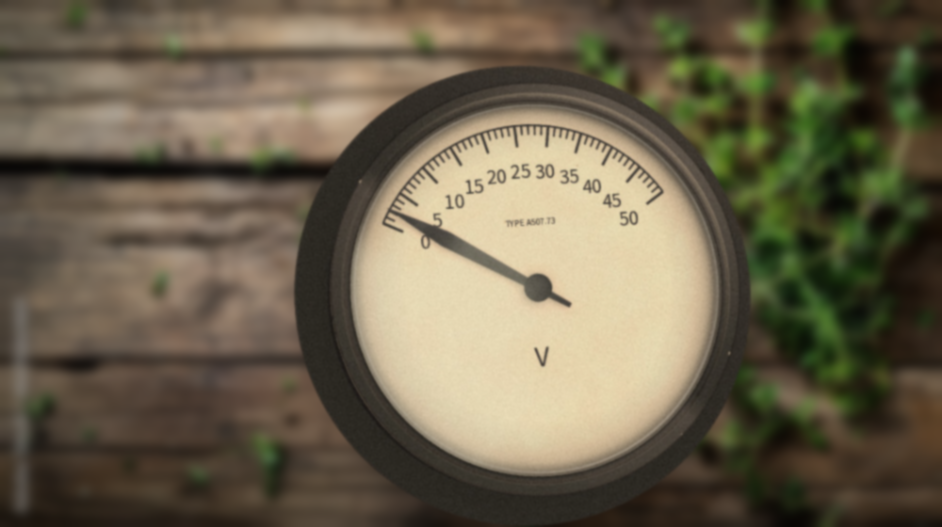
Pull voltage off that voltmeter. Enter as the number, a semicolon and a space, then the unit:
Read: 2; V
